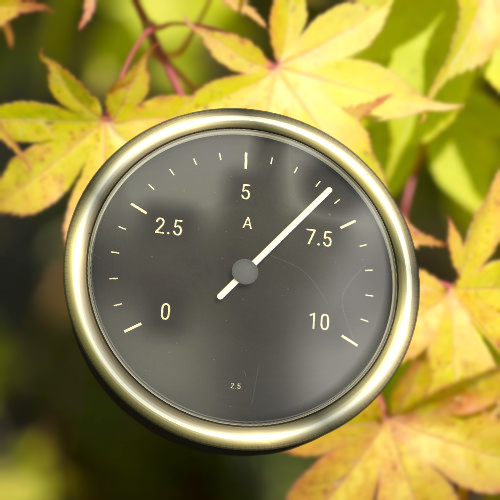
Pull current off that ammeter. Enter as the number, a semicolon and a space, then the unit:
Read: 6.75; A
